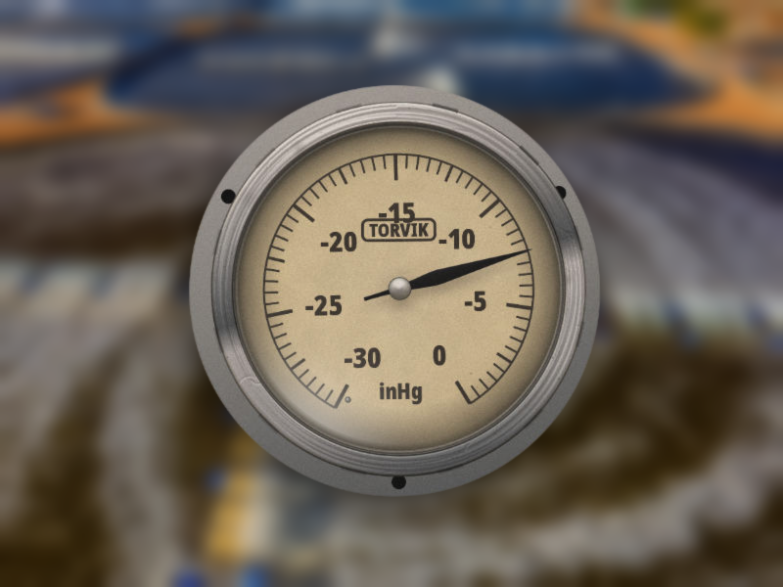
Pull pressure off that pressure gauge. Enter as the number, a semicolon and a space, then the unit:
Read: -7.5; inHg
